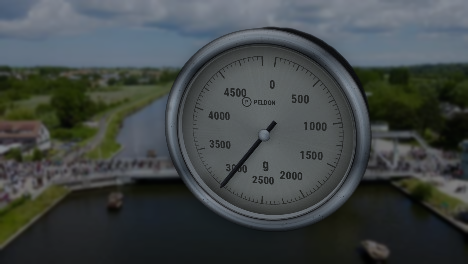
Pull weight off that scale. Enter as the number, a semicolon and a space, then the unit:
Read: 3000; g
